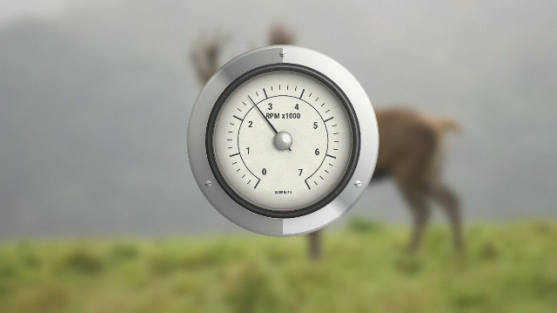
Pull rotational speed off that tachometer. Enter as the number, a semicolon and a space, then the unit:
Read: 2600; rpm
